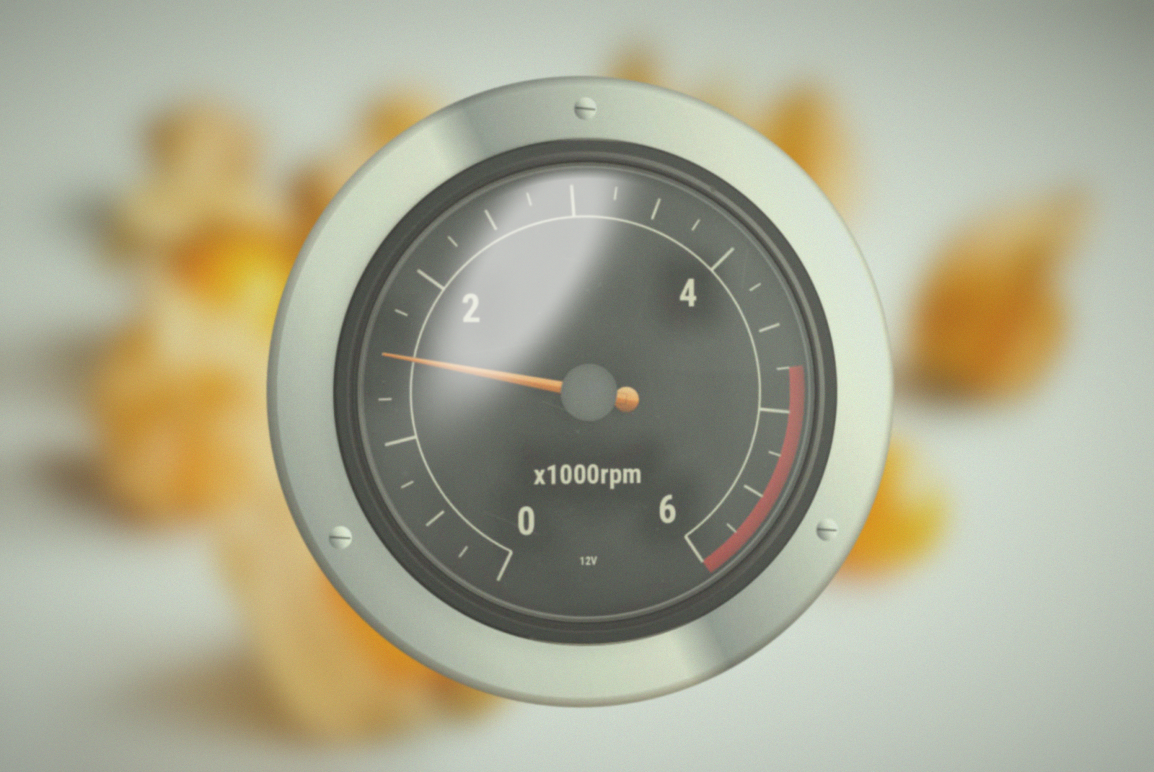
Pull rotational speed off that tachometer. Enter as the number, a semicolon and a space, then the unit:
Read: 1500; rpm
